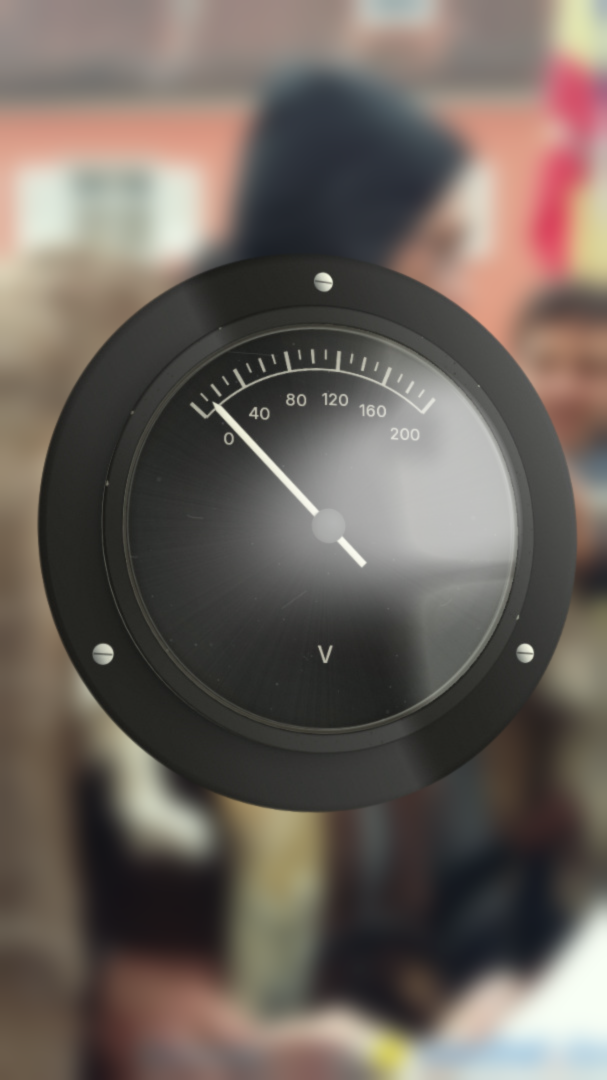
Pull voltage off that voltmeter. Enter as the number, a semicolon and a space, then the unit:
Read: 10; V
